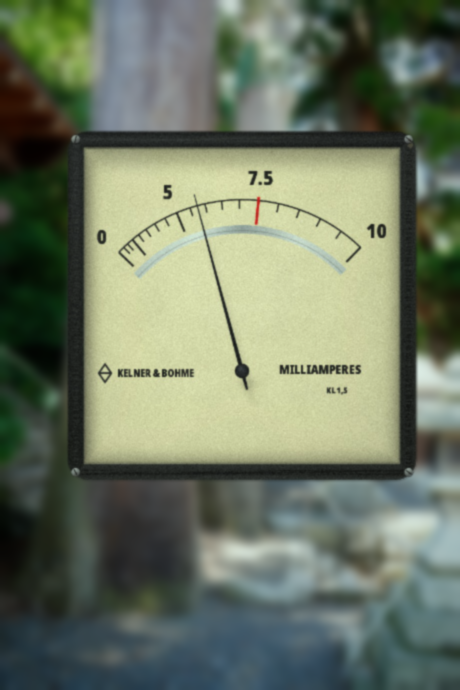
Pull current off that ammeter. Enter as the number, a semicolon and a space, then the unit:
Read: 5.75; mA
